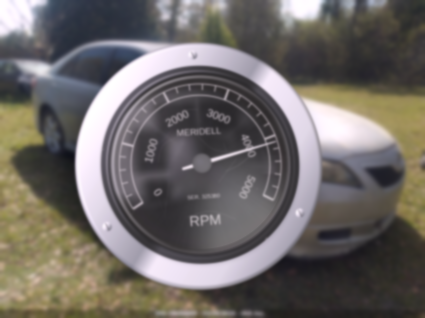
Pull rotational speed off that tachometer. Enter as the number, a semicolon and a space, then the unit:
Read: 4100; rpm
